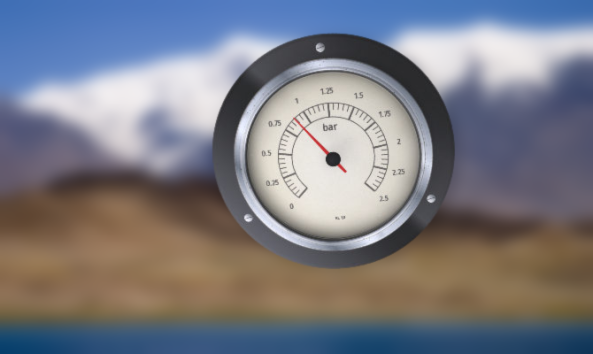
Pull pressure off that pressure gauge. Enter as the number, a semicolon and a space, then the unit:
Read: 0.9; bar
